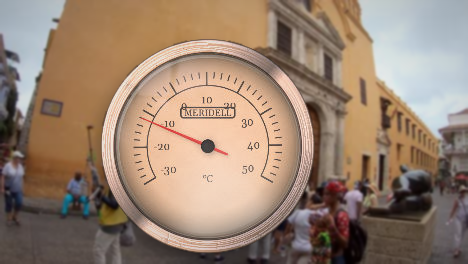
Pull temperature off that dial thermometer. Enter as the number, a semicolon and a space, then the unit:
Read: -12; °C
